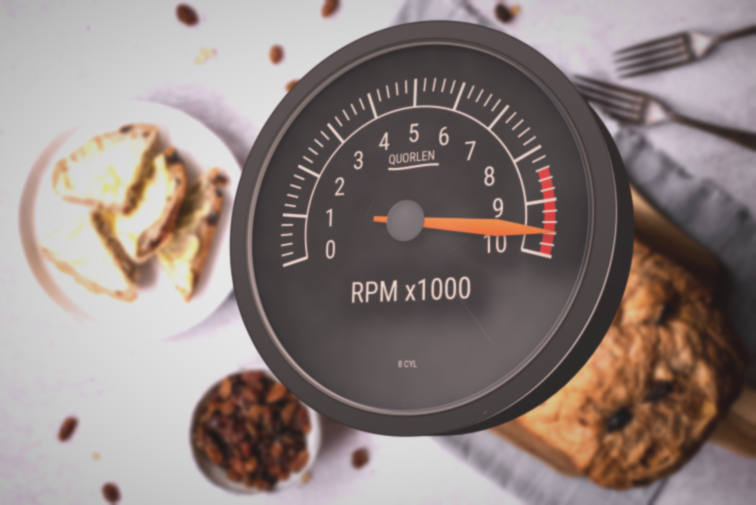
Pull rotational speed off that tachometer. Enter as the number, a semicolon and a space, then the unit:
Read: 9600; rpm
